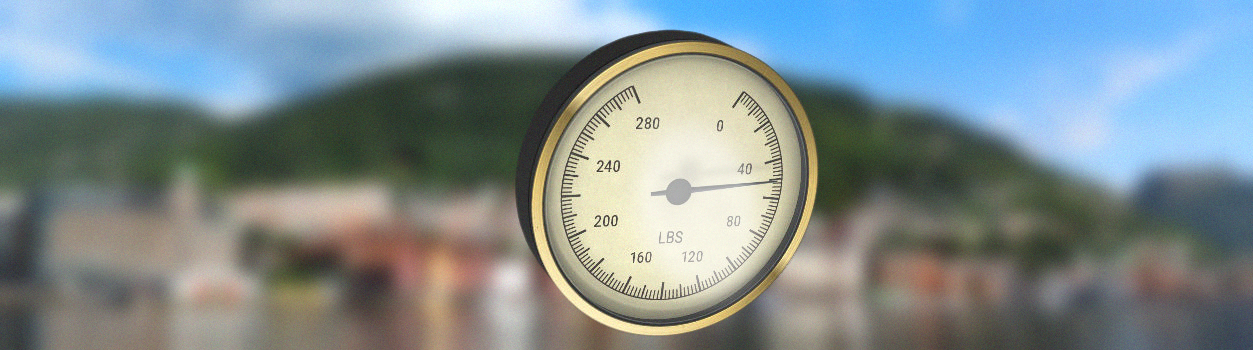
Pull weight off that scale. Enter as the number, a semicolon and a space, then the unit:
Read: 50; lb
